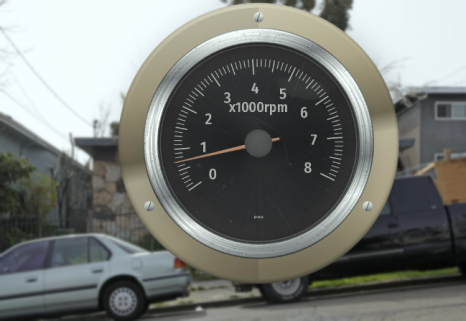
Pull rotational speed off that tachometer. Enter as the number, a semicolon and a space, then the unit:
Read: 700; rpm
